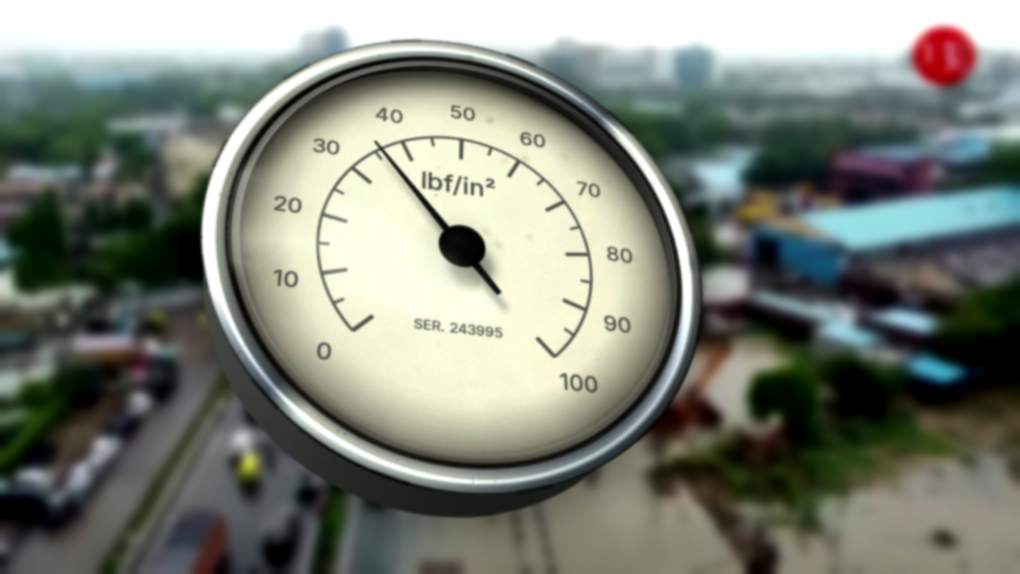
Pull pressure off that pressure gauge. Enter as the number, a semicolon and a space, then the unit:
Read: 35; psi
